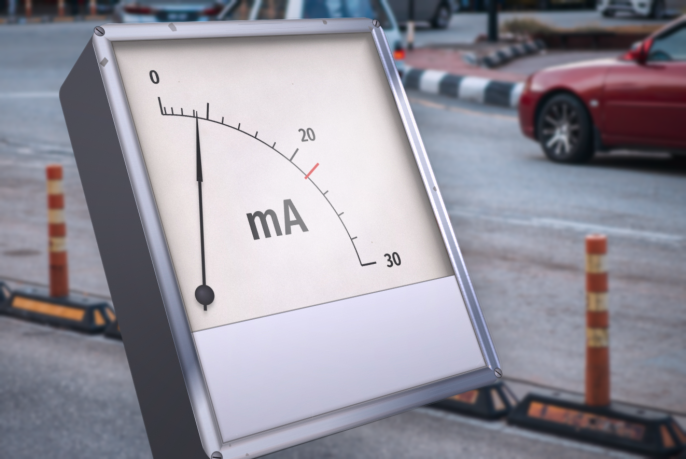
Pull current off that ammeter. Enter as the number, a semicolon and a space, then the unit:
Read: 8; mA
